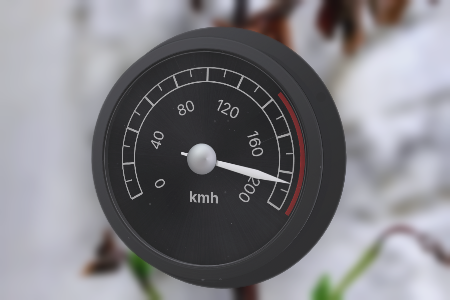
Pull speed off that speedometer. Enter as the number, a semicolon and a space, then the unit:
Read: 185; km/h
